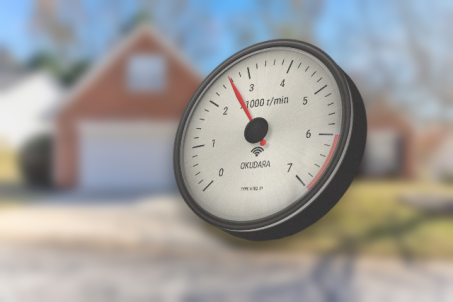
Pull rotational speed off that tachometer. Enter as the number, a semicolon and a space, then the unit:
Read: 2600; rpm
